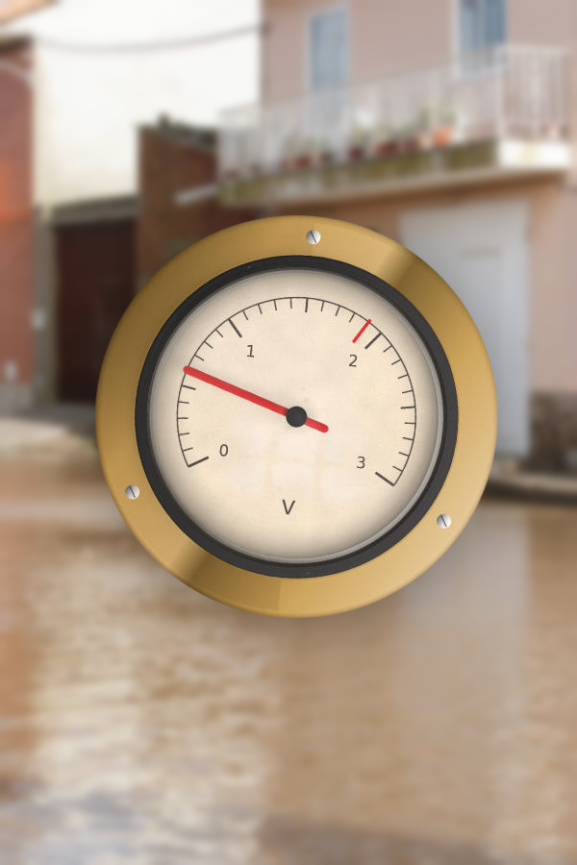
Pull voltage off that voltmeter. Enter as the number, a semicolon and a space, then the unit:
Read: 0.6; V
